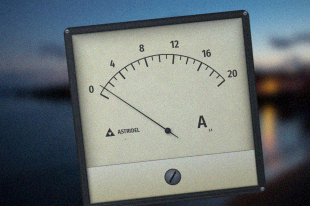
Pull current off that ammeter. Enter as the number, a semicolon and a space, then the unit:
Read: 1; A
